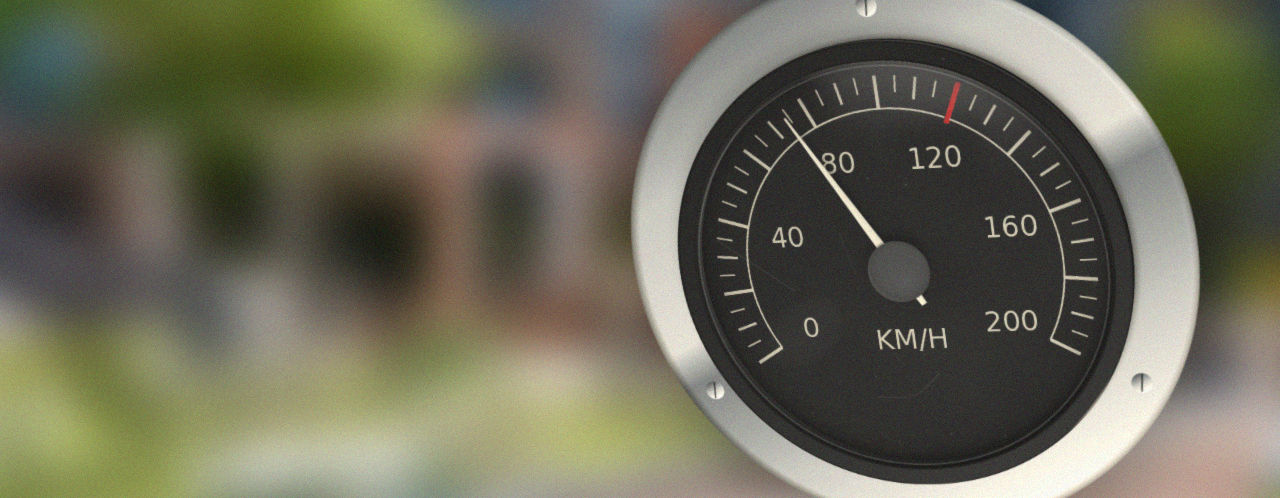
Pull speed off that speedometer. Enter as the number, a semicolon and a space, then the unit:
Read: 75; km/h
